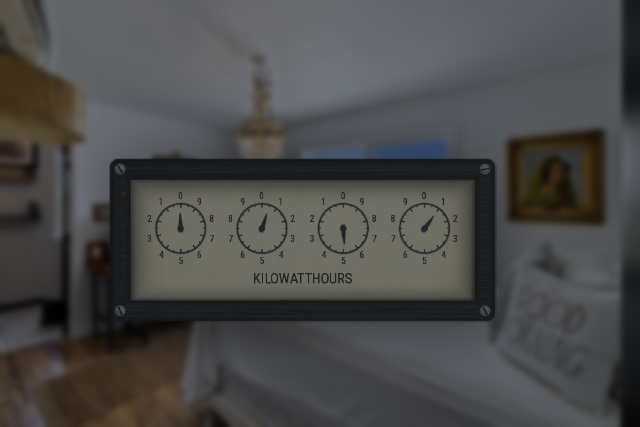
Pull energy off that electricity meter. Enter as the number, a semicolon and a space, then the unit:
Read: 51; kWh
